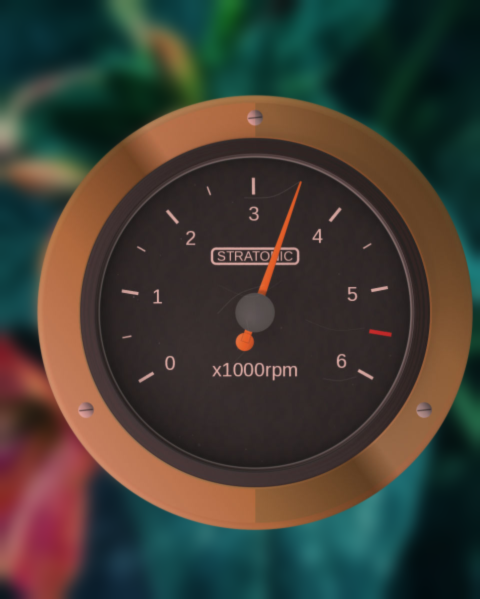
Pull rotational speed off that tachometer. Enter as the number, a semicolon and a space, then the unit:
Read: 3500; rpm
